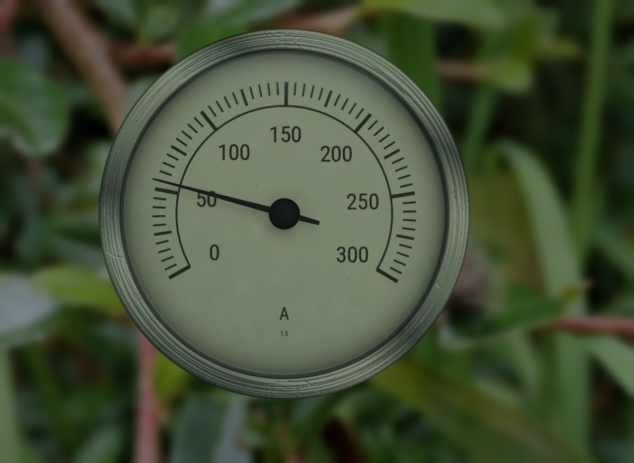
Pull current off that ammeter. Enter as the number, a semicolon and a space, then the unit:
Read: 55; A
